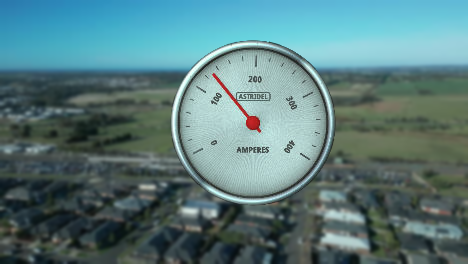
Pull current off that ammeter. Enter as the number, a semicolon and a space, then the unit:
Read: 130; A
